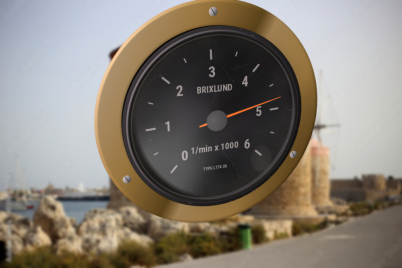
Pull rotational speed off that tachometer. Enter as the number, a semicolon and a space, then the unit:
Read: 4750; rpm
